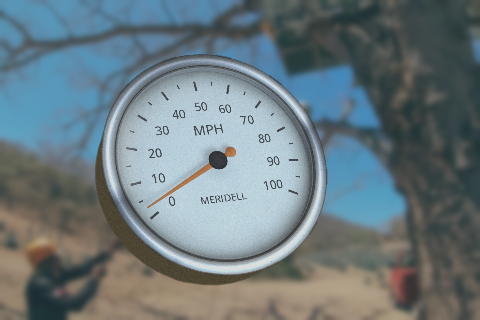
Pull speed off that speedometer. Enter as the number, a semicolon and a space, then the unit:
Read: 2.5; mph
